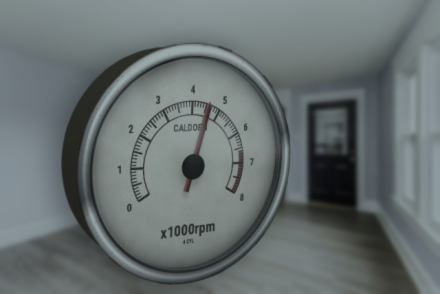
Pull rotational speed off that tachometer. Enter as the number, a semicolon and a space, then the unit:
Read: 4500; rpm
